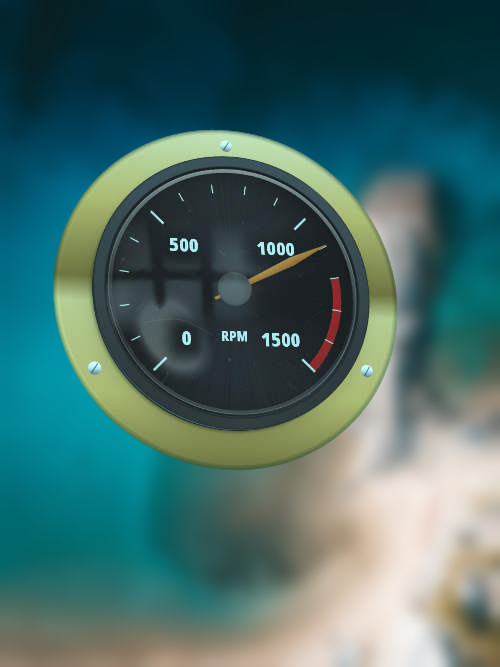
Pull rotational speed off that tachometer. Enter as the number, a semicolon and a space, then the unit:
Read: 1100; rpm
